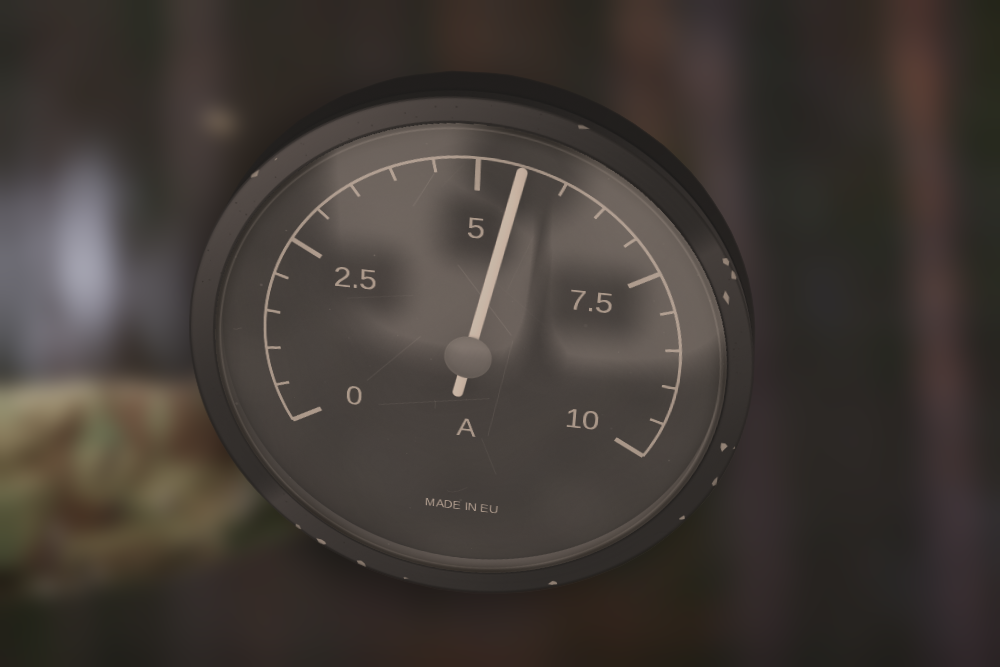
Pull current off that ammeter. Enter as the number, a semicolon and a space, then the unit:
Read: 5.5; A
